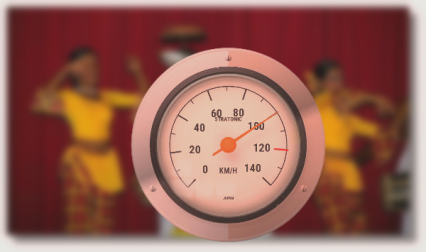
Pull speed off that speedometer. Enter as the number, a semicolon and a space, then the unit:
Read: 100; km/h
